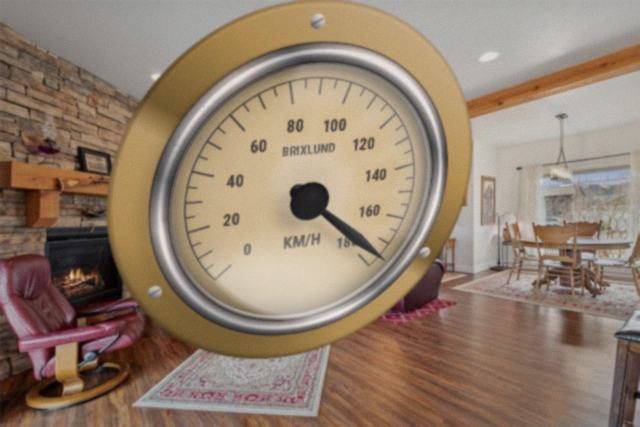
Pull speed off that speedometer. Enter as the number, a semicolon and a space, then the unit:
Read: 175; km/h
